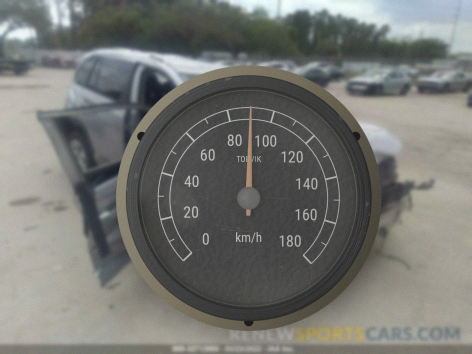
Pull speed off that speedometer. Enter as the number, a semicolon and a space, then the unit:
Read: 90; km/h
